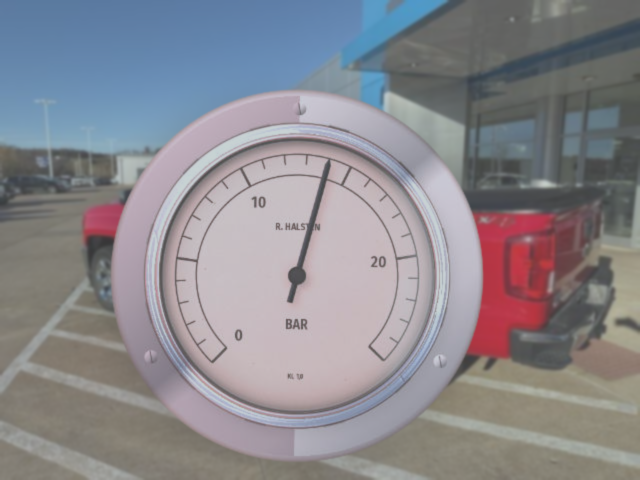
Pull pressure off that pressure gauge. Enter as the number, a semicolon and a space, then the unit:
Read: 14; bar
